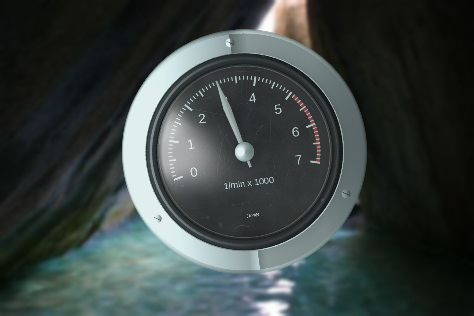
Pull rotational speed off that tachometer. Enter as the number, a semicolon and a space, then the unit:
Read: 3000; rpm
